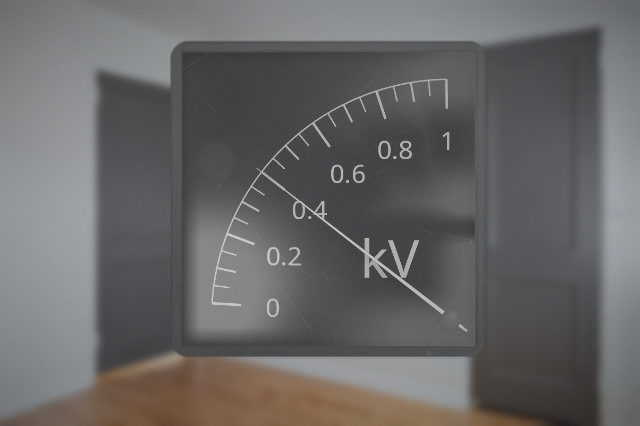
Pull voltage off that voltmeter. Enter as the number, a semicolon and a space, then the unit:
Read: 0.4; kV
